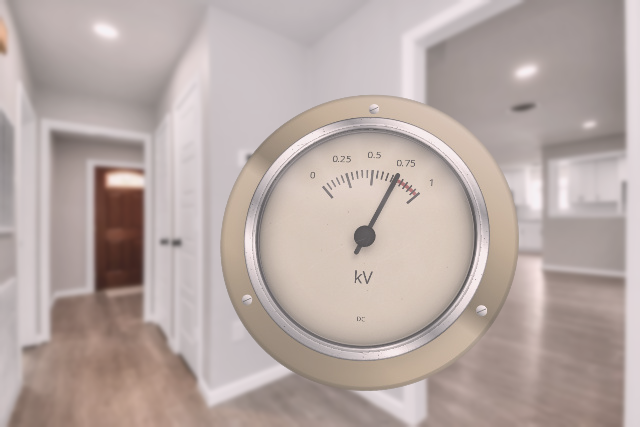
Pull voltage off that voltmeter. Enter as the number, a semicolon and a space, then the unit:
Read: 0.75; kV
